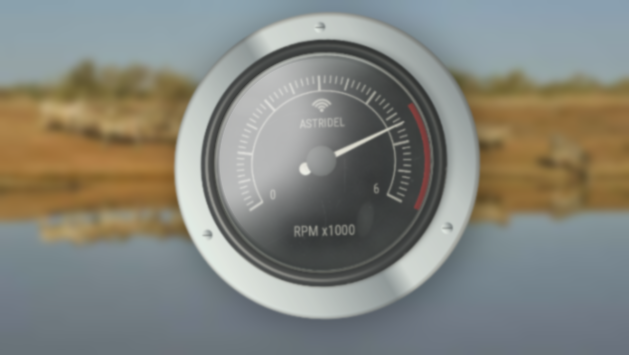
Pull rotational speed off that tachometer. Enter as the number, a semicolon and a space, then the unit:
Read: 4700; rpm
